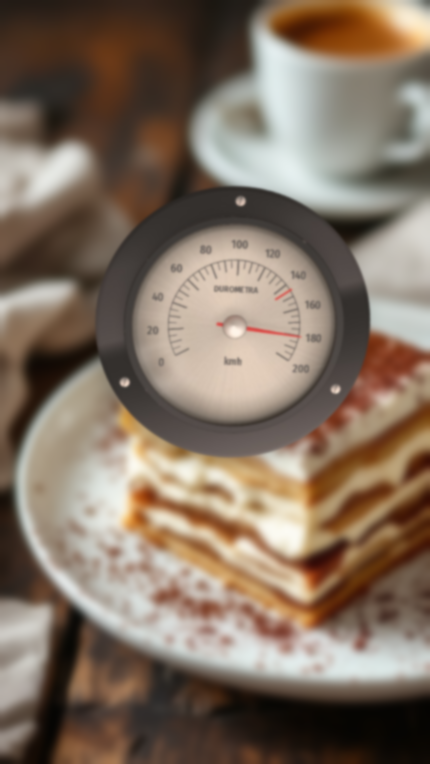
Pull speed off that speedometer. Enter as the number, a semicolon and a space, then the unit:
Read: 180; km/h
